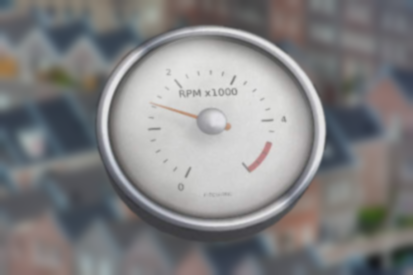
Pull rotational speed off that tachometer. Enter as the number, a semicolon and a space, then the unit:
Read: 1400; rpm
